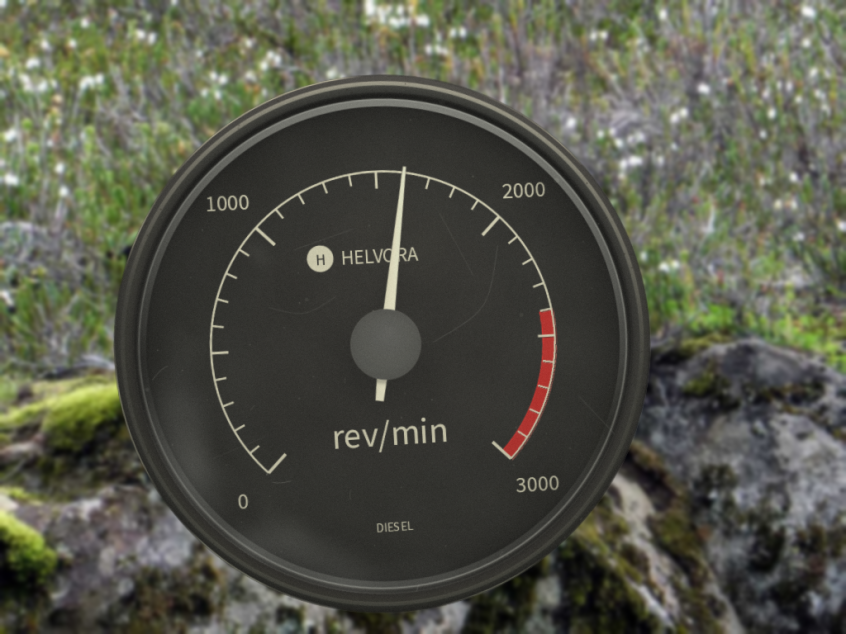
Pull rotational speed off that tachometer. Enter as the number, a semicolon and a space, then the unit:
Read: 1600; rpm
